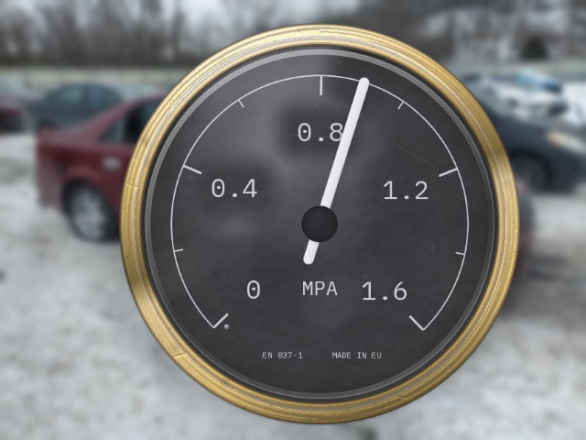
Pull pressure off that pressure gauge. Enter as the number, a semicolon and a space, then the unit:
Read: 0.9; MPa
